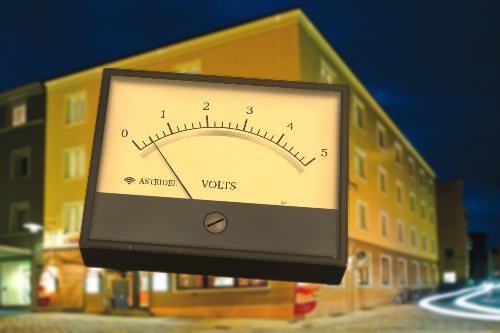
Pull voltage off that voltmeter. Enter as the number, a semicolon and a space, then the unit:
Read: 0.4; V
